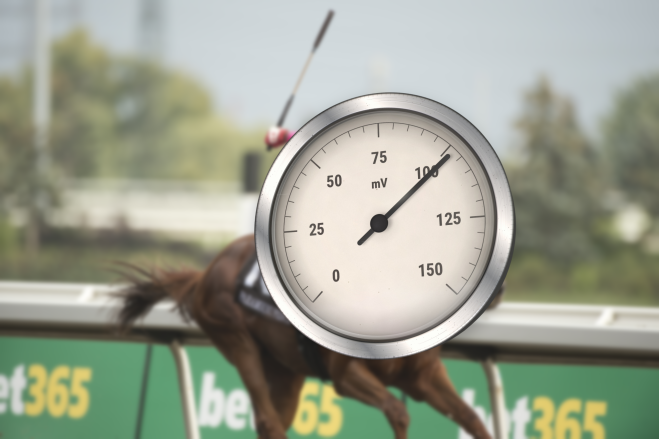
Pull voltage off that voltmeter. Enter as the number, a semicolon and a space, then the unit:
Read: 102.5; mV
